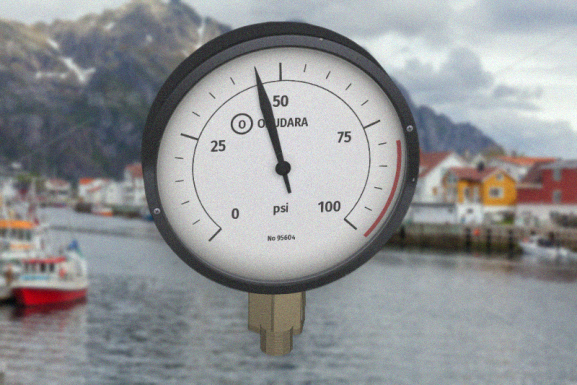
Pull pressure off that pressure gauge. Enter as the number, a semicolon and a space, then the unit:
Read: 45; psi
